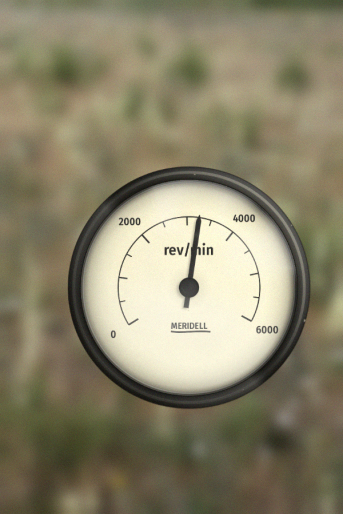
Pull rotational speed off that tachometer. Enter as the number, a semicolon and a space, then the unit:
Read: 3250; rpm
